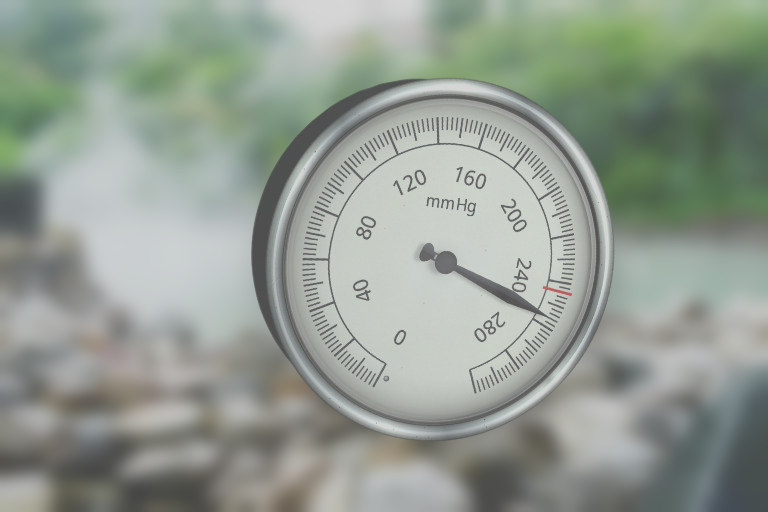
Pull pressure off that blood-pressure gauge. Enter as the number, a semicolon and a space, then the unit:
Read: 256; mmHg
